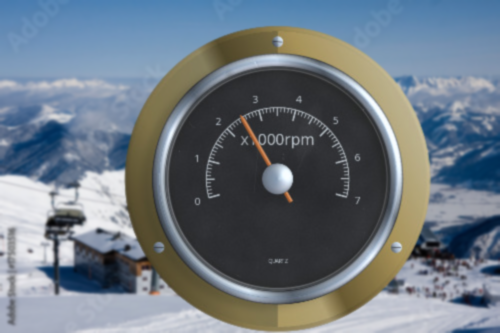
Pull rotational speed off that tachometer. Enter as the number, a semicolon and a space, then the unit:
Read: 2500; rpm
